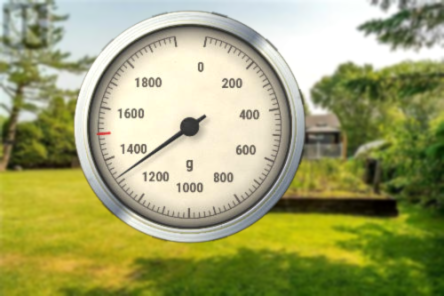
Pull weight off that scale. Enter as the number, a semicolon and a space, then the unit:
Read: 1320; g
